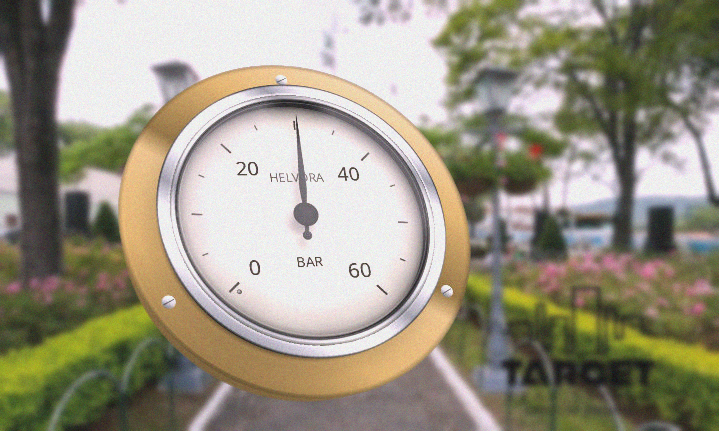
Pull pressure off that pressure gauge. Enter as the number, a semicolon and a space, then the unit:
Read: 30; bar
